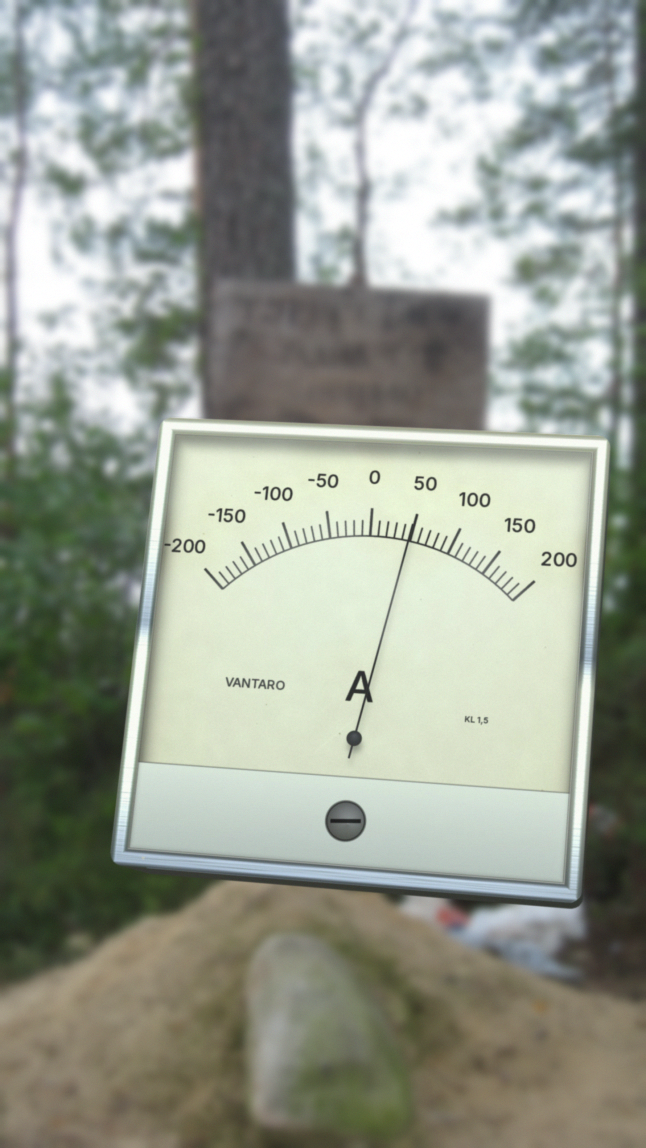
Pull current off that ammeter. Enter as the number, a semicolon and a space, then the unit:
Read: 50; A
